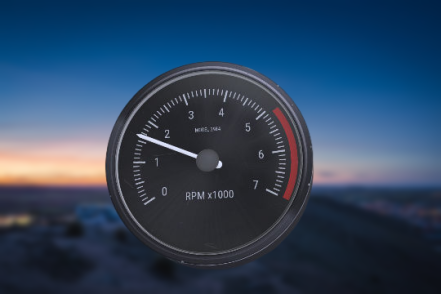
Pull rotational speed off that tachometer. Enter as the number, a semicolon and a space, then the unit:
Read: 1600; rpm
